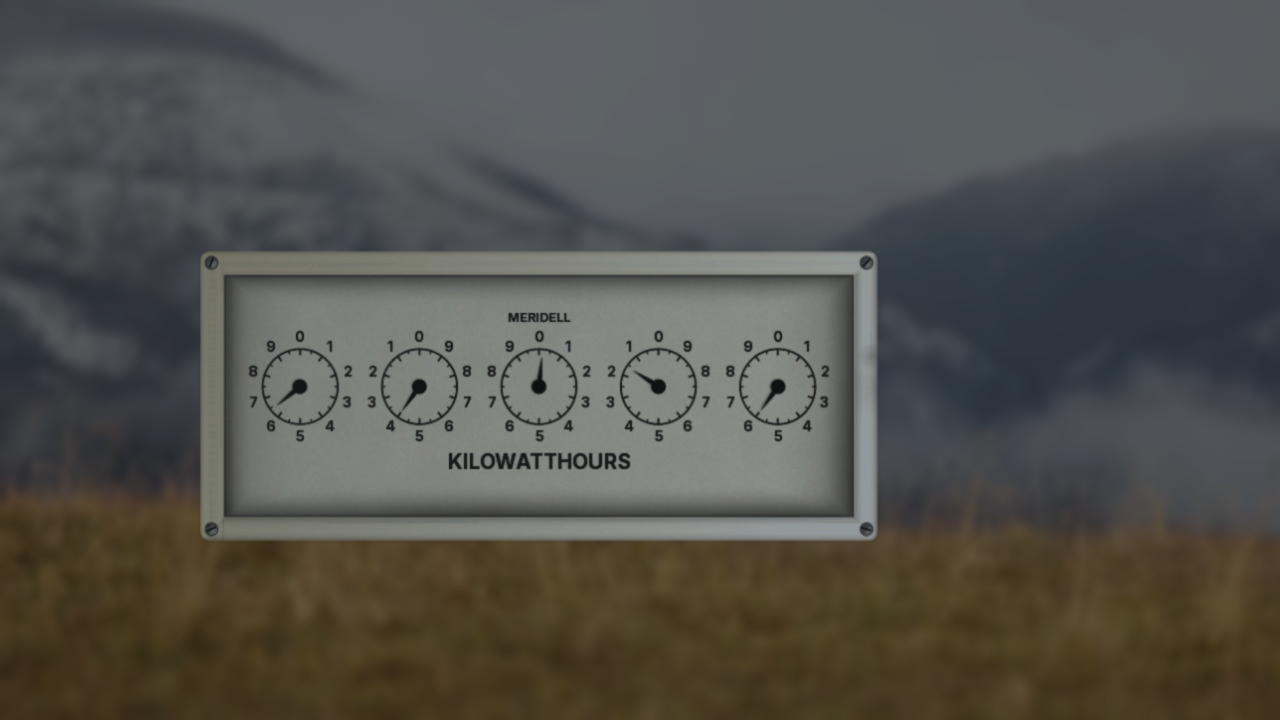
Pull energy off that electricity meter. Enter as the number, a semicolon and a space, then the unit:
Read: 64016; kWh
